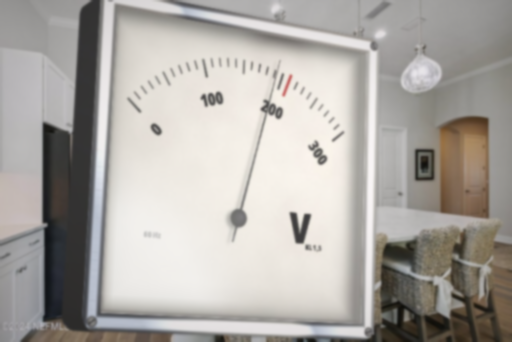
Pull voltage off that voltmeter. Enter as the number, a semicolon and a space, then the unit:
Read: 190; V
